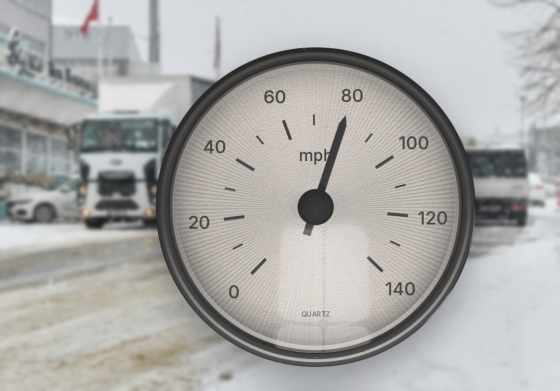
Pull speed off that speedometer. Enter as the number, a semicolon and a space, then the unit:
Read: 80; mph
